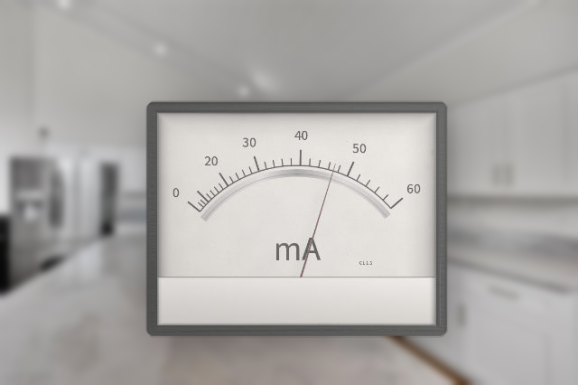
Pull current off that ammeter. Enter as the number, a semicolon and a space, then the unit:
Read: 47; mA
